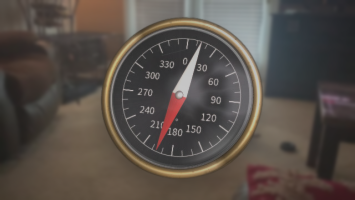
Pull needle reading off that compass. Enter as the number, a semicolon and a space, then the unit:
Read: 195; °
